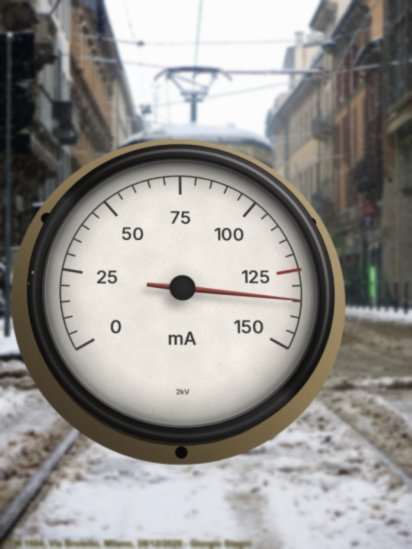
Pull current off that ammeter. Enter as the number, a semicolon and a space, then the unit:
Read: 135; mA
